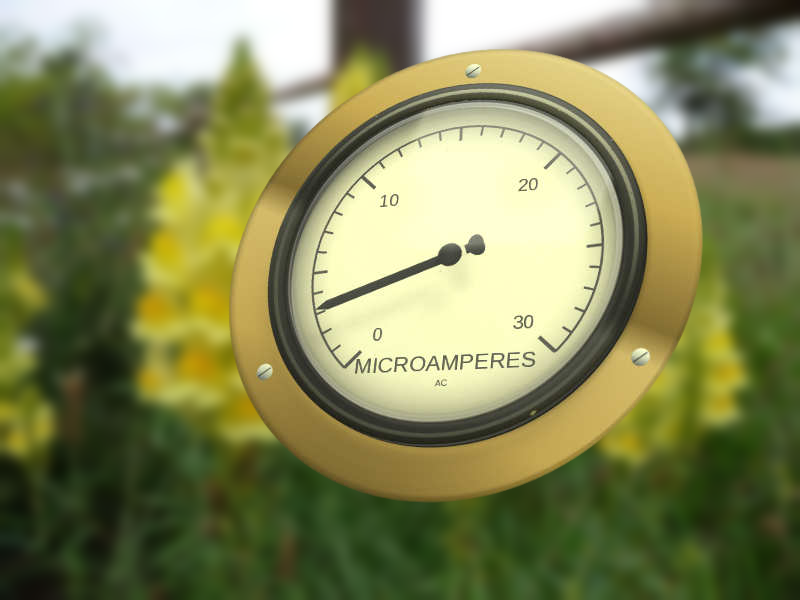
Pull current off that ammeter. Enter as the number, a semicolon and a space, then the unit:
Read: 3; µA
